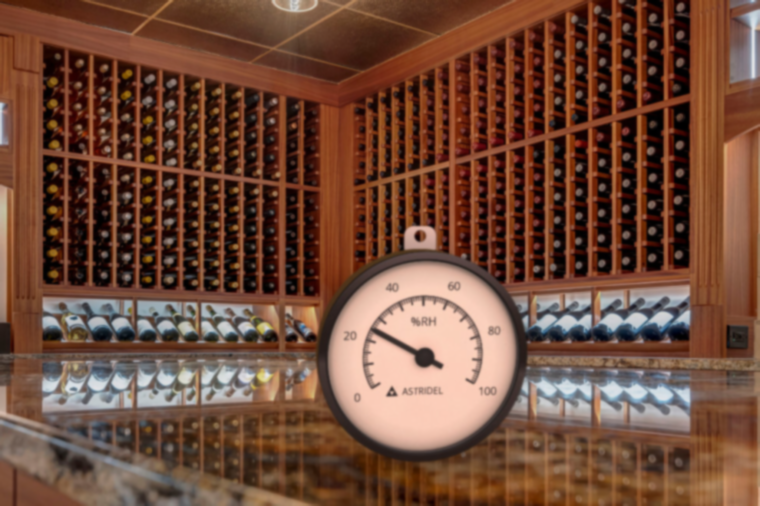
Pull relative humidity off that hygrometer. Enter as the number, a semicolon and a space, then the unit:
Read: 25; %
